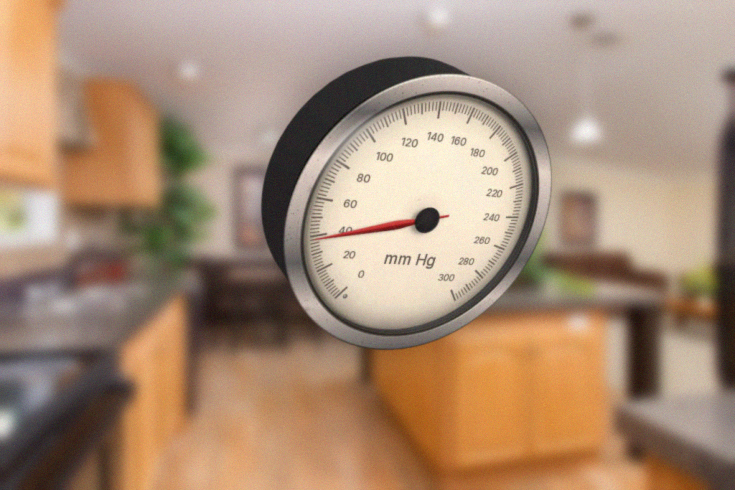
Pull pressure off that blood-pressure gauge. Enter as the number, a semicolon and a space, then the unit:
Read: 40; mmHg
